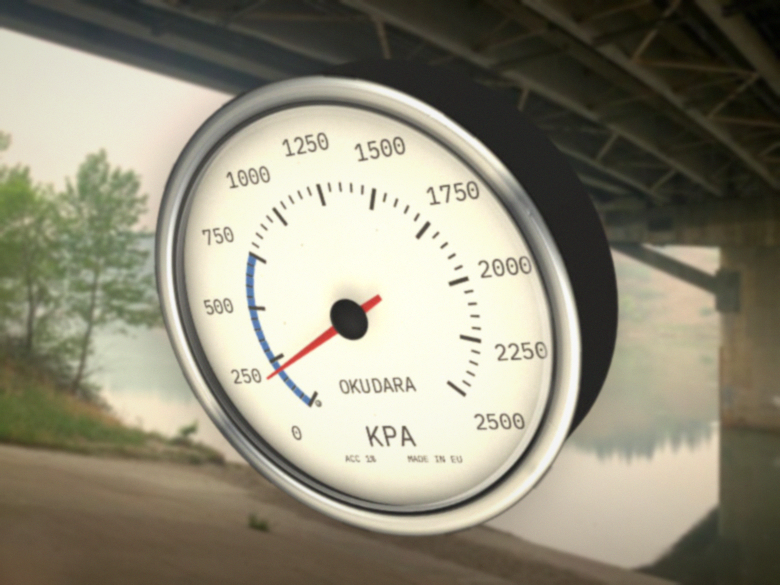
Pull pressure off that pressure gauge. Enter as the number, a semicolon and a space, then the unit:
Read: 200; kPa
